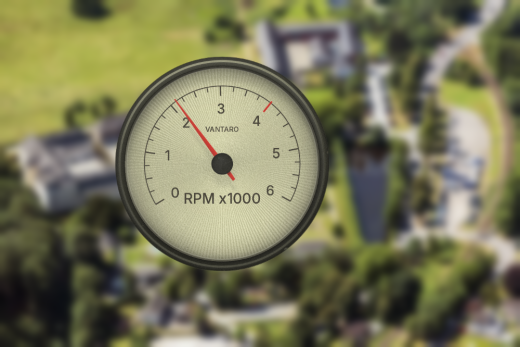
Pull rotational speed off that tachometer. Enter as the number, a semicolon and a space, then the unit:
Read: 2125; rpm
